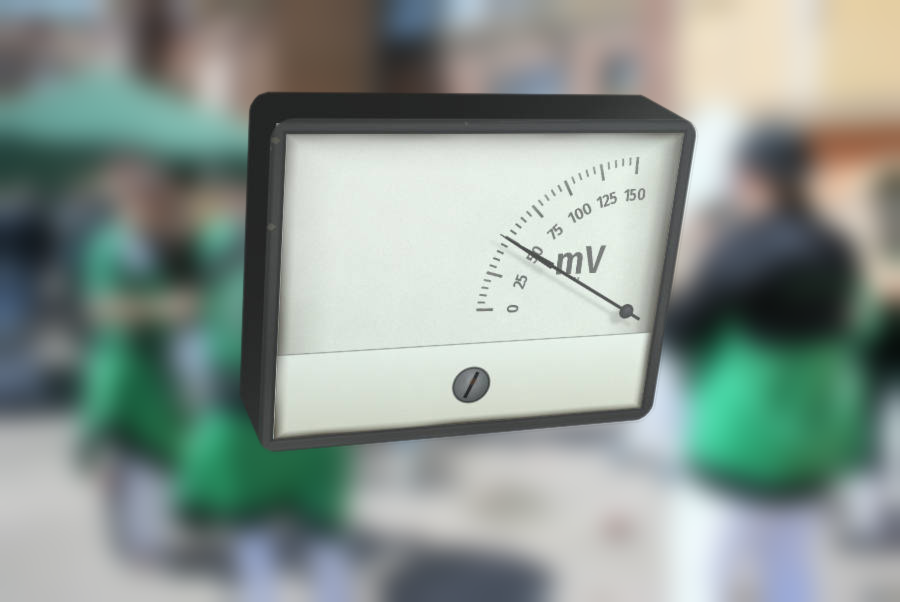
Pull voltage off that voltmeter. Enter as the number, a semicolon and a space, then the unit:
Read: 50; mV
